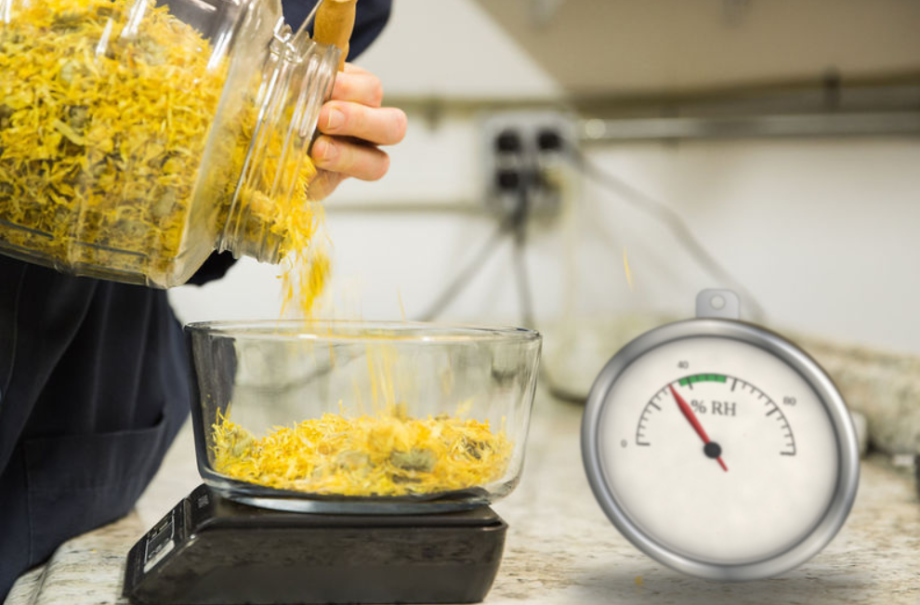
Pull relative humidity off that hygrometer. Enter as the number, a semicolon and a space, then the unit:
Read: 32; %
